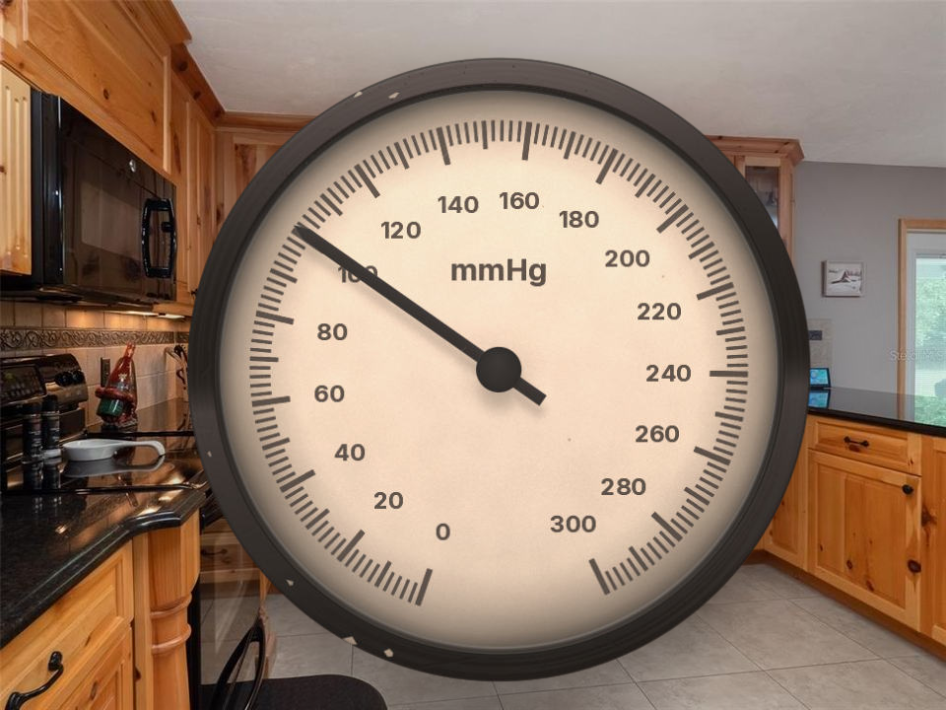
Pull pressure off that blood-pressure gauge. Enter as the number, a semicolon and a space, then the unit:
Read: 101; mmHg
